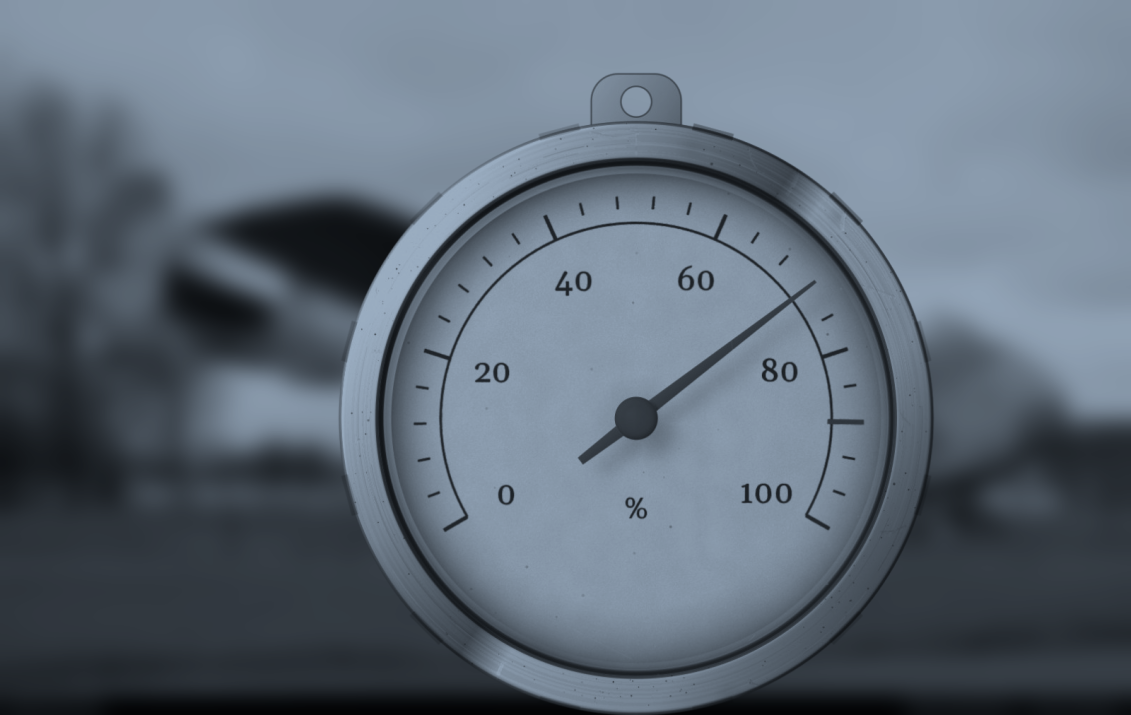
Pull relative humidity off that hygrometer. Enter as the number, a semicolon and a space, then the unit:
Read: 72; %
